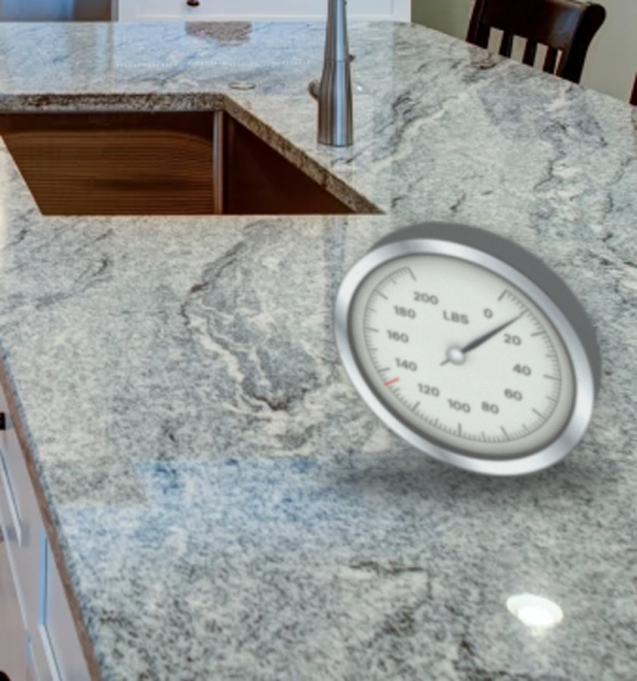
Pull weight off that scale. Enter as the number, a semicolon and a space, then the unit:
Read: 10; lb
